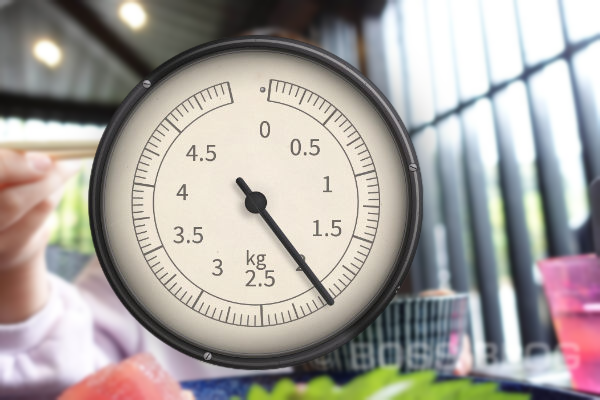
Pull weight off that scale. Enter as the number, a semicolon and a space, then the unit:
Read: 2; kg
